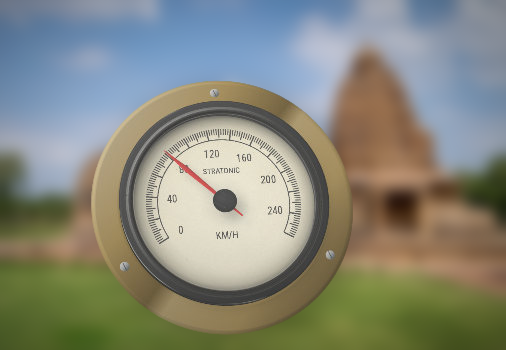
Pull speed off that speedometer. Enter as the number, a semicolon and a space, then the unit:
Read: 80; km/h
